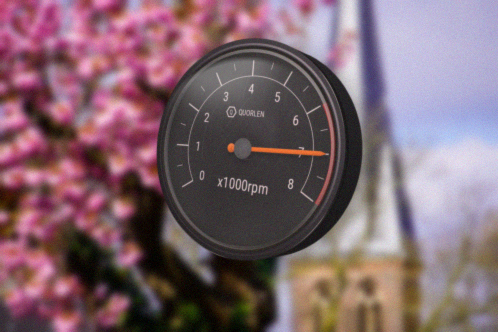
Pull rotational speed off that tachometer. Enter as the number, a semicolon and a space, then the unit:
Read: 7000; rpm
